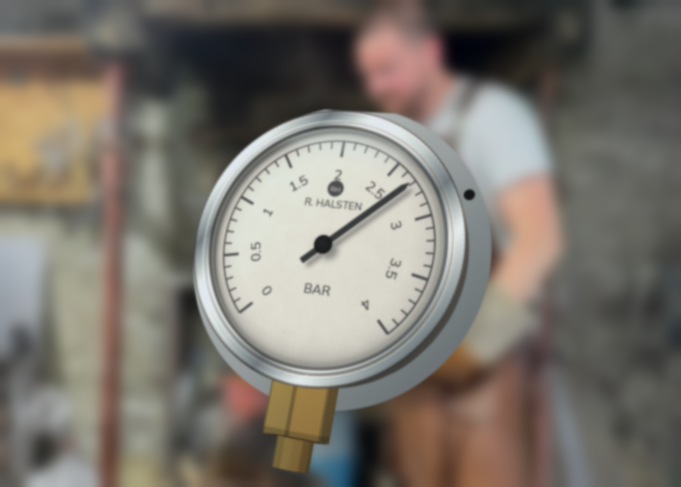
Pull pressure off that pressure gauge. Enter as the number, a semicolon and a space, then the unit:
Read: 2.7; bar
